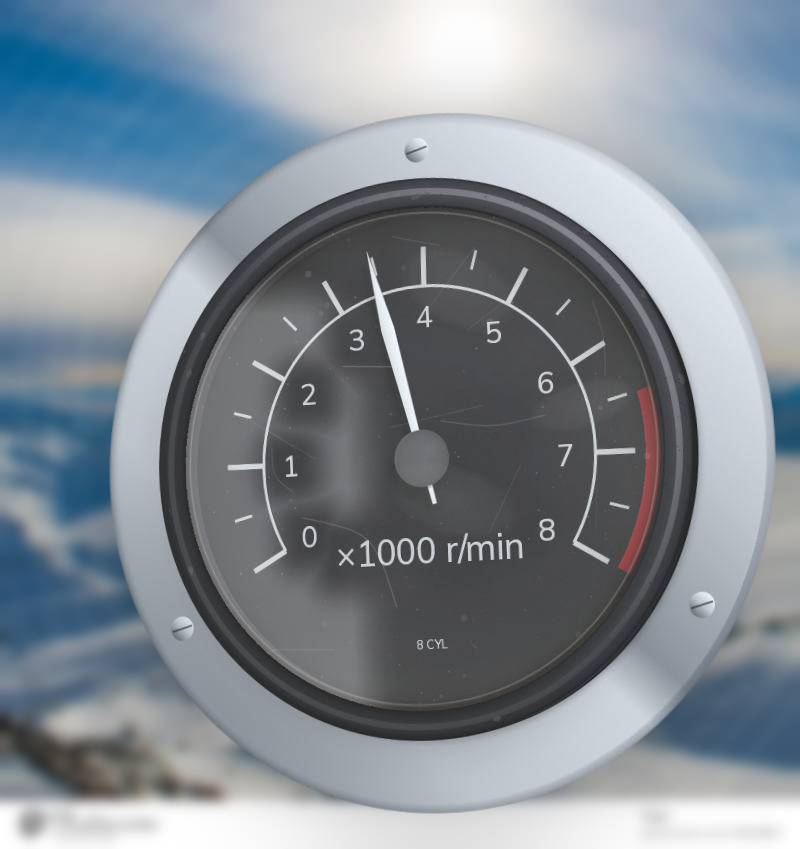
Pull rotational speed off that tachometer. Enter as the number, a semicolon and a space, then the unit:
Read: 3500; rpm
